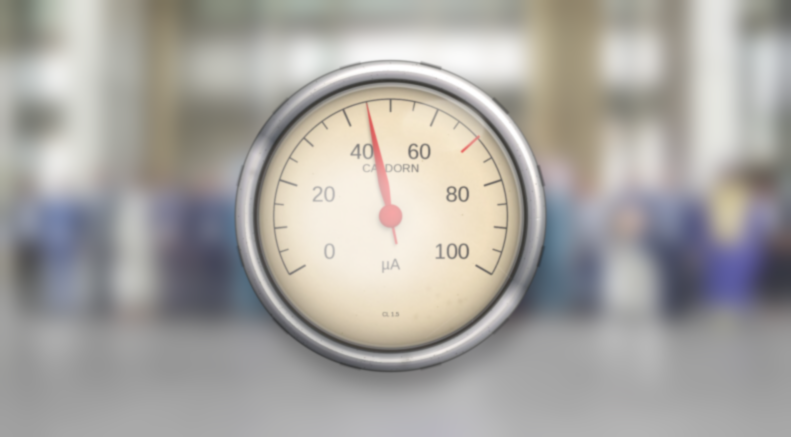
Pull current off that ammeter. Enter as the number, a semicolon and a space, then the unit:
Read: 45; µA
